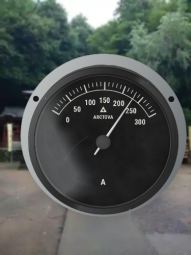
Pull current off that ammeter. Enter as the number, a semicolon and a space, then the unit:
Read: 230; A
